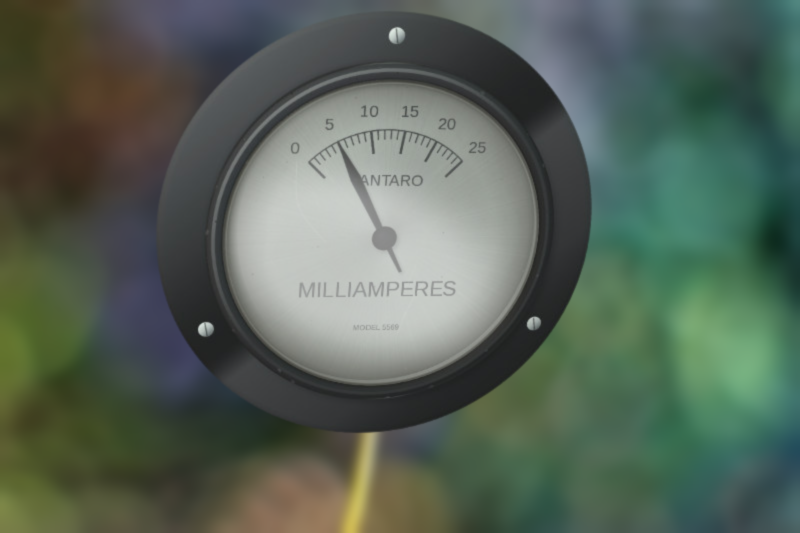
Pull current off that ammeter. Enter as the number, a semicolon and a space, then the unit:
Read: 5; mA
